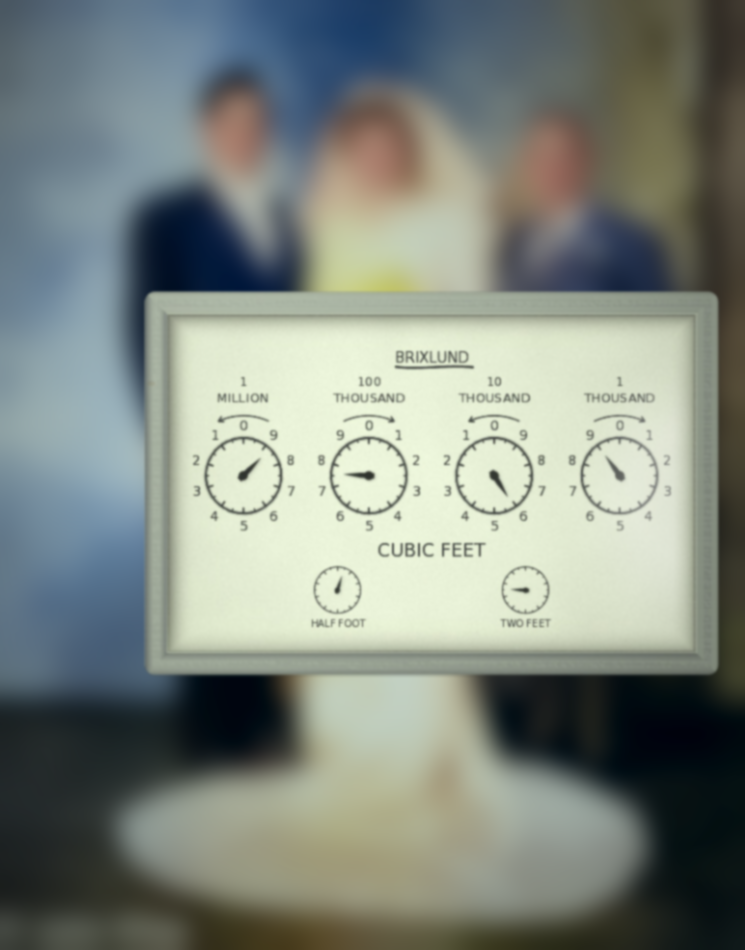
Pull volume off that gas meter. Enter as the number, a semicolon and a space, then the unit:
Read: 875900; ft³
